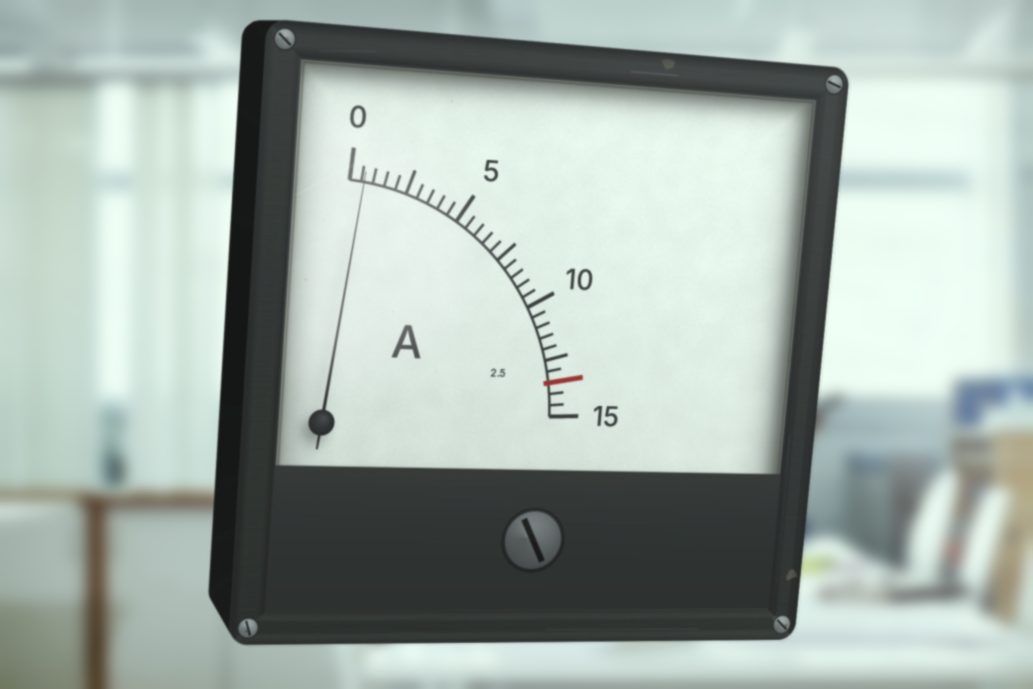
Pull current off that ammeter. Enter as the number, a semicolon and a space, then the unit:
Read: 0.5; A
